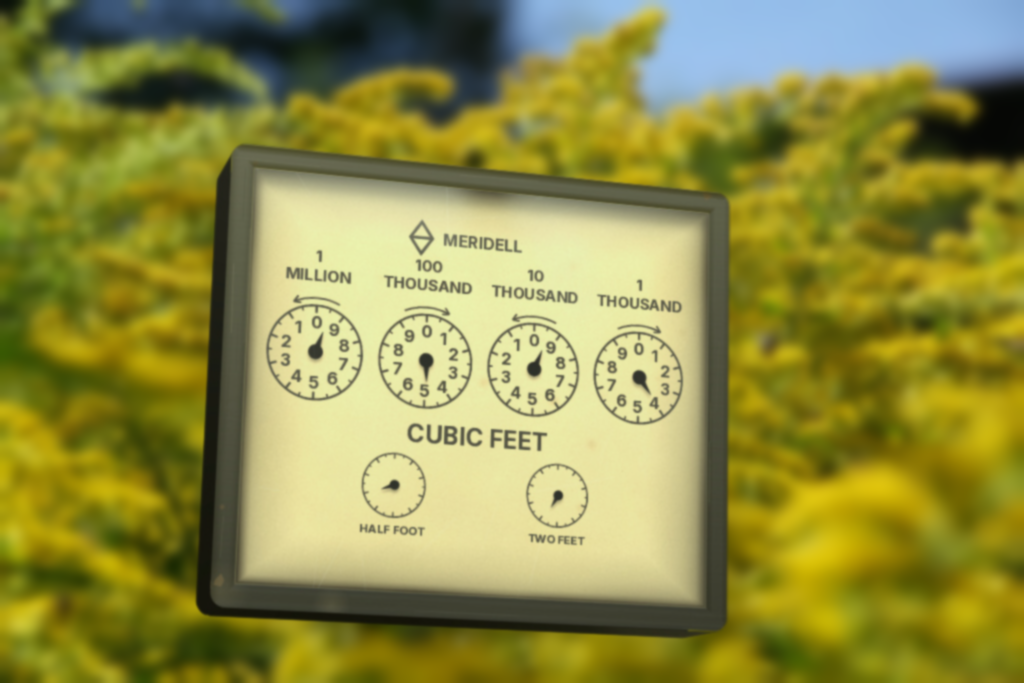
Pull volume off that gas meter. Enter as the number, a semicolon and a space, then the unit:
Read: 949400; ft³
